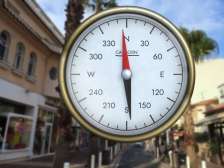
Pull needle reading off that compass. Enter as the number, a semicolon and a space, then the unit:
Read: 355; °
